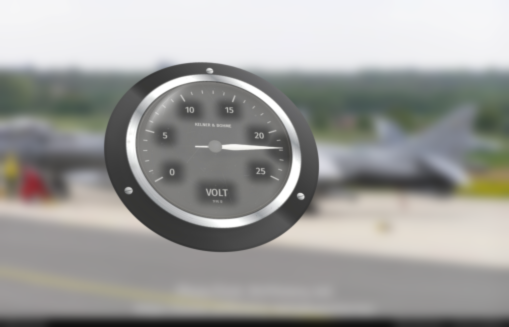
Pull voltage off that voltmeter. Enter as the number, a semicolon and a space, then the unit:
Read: 22; V
